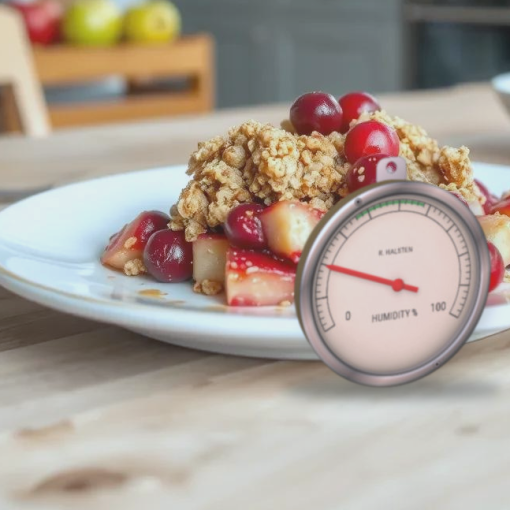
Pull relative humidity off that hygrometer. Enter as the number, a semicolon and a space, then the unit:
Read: 20; %
